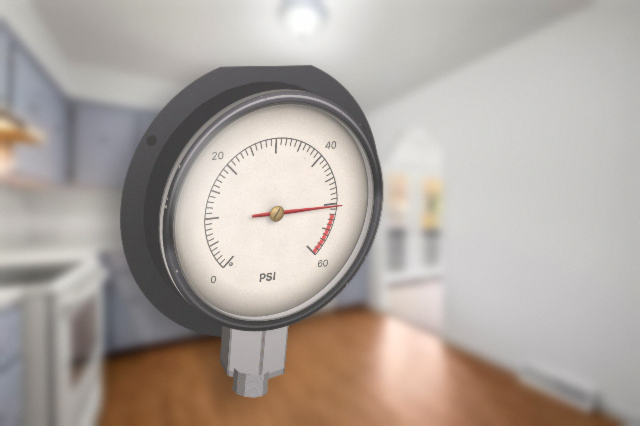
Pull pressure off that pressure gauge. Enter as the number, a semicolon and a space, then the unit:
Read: 50; psi
